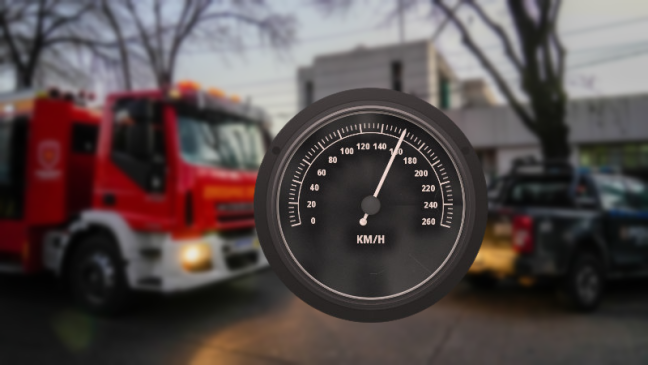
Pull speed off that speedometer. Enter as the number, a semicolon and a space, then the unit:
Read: 160; km/h
